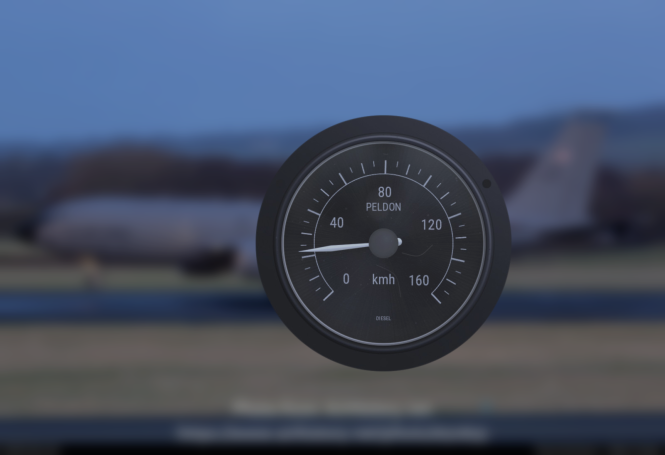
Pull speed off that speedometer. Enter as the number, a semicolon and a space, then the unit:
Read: 22.5; km/h
